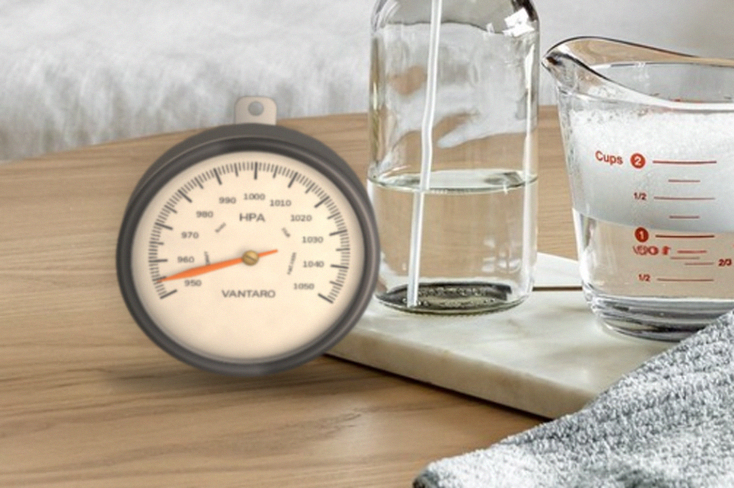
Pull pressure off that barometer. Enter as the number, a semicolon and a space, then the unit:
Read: 955; hPa
